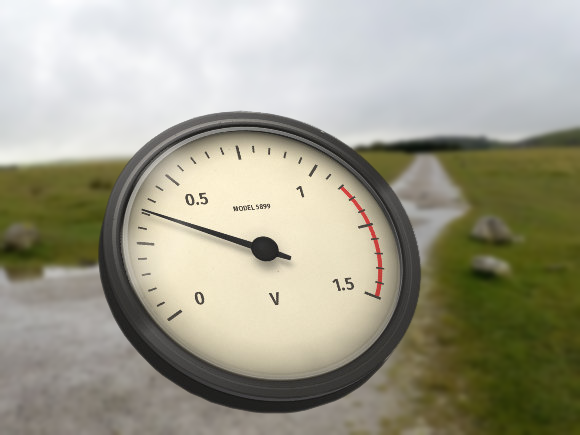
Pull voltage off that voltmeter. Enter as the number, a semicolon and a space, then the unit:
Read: 0.35; V
